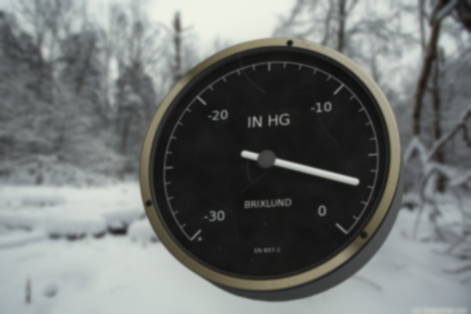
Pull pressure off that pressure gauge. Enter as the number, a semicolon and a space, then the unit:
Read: -3; inHg
